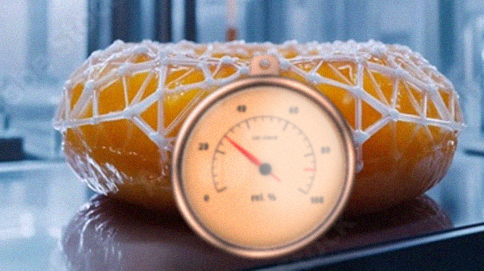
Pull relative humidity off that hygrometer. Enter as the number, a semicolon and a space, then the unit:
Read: 28; %
